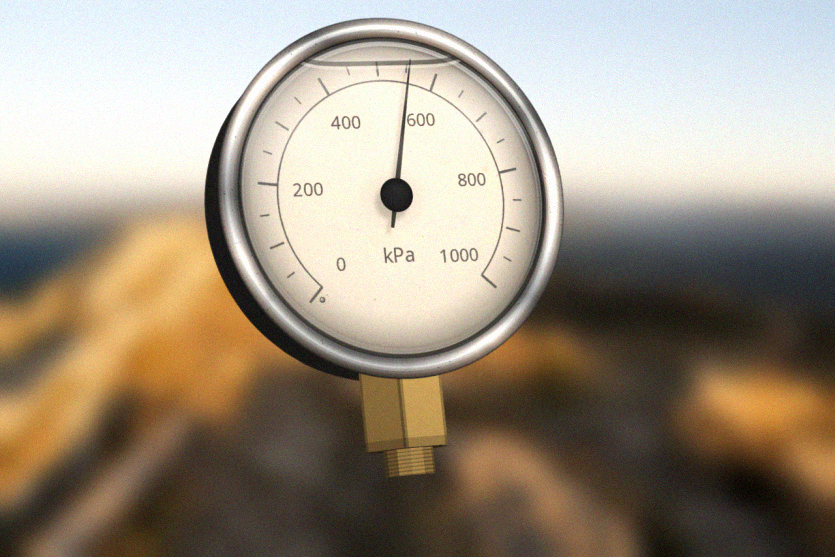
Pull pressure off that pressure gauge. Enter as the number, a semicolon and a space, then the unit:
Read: 550; kPa
